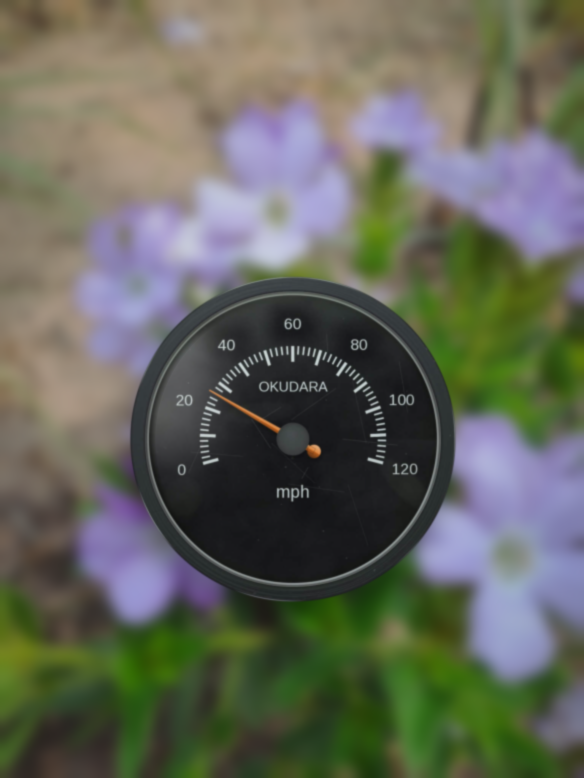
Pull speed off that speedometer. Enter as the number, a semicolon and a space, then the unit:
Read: 26; mph
